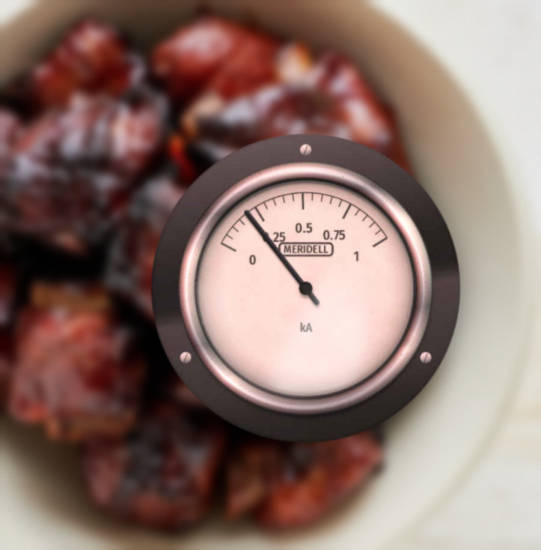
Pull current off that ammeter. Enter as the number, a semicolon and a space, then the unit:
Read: 0.2; kA
